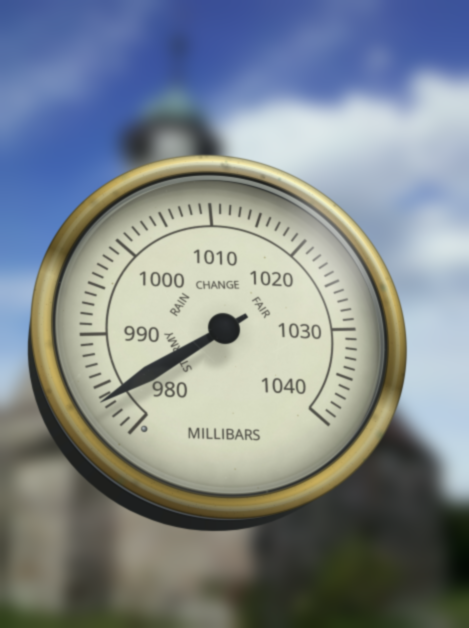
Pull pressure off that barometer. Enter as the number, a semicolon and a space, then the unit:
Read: 983.5; mbar
